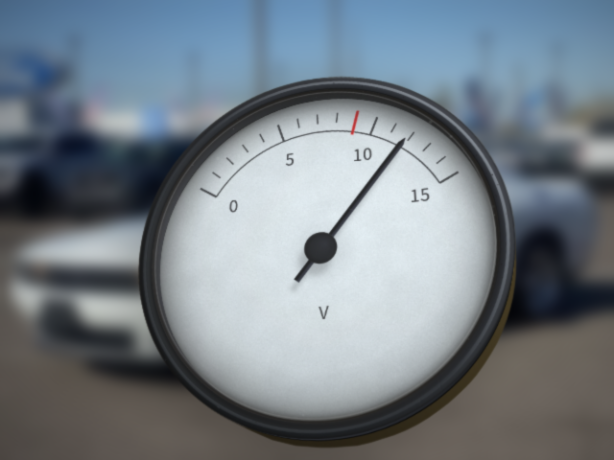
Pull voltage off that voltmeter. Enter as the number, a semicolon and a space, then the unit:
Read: 12; V
